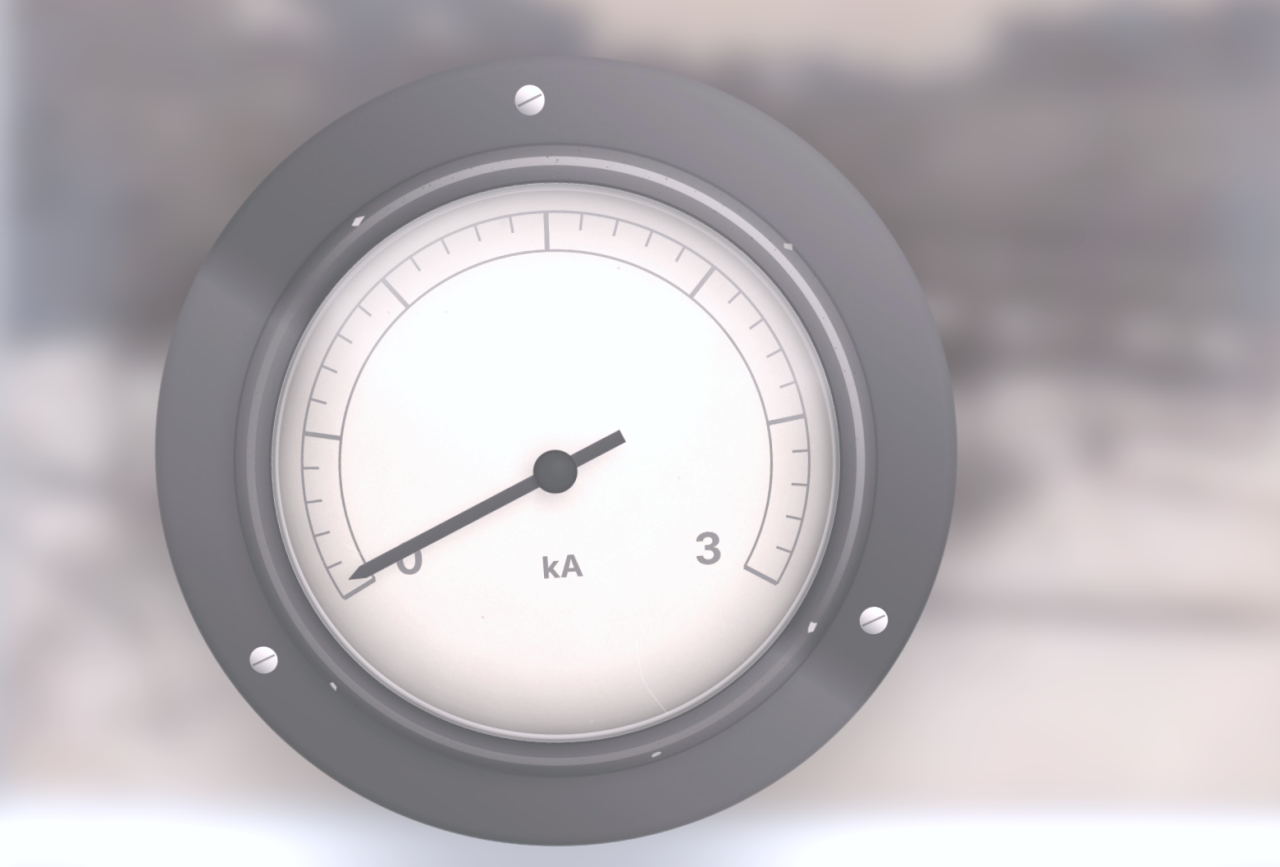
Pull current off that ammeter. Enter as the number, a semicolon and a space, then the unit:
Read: 0.05; kA
